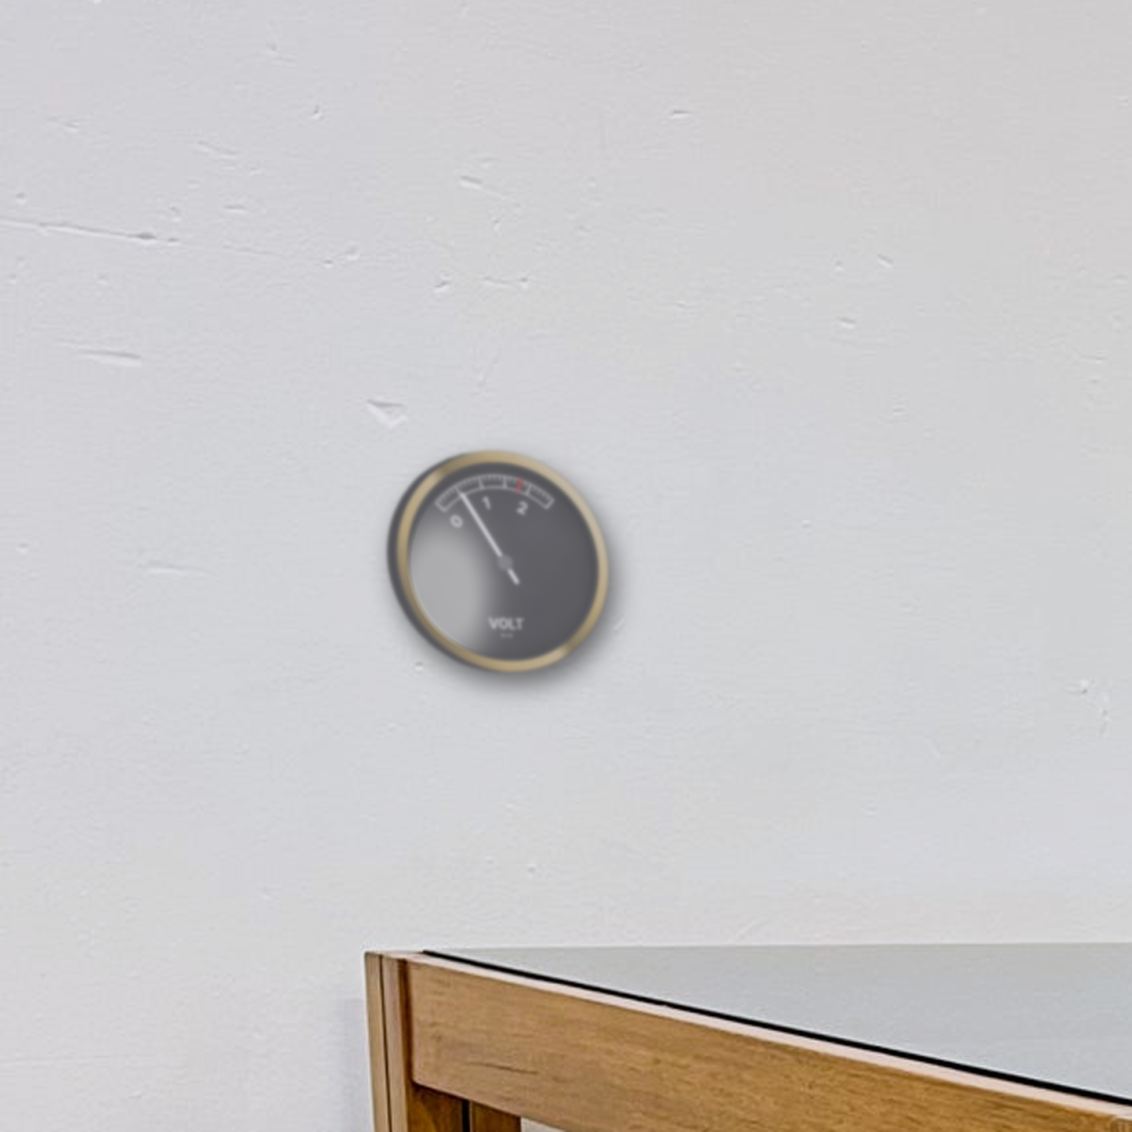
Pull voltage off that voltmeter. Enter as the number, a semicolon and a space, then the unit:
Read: 0.5; V
